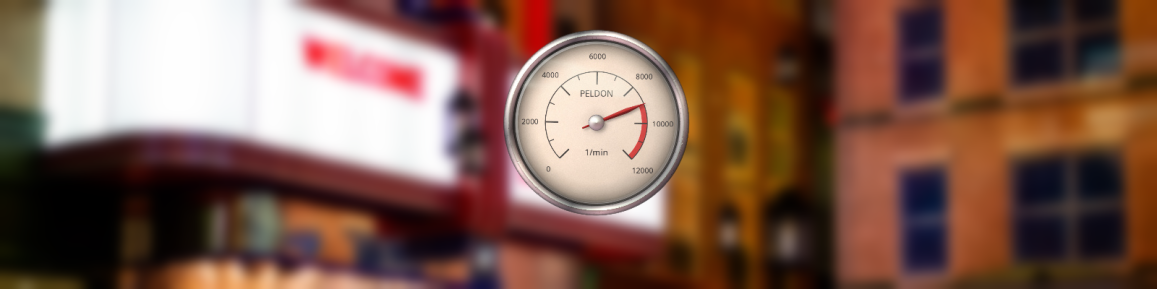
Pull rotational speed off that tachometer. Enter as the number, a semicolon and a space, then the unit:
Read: 9000; rpm
